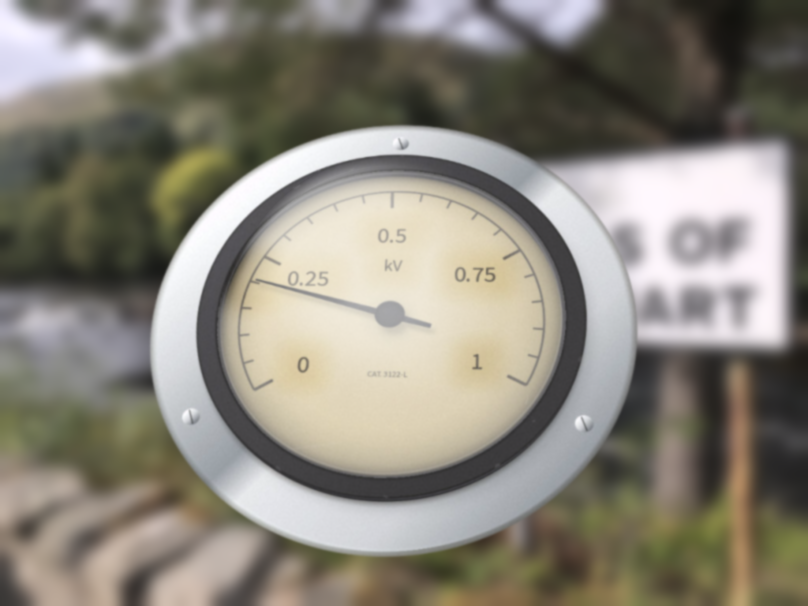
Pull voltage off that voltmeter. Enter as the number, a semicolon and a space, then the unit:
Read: 0.2; kV
